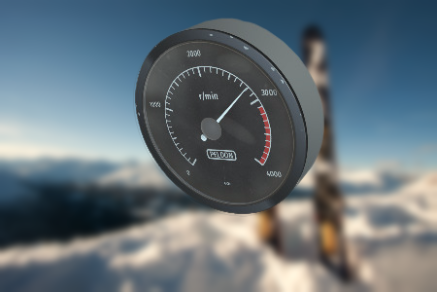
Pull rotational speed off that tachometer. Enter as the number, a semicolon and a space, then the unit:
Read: 2800; rpm
